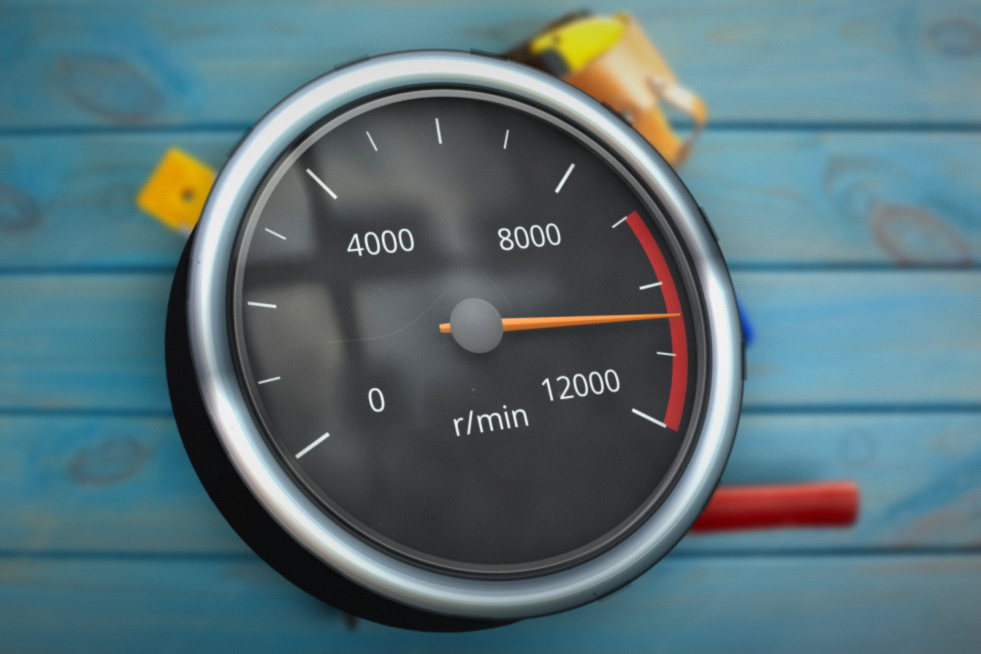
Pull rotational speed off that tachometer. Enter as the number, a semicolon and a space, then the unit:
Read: 10500; rpm
